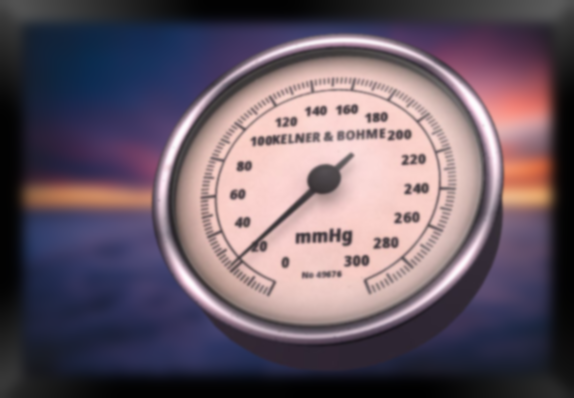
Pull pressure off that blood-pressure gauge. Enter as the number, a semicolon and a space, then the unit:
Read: 20; mmHg
